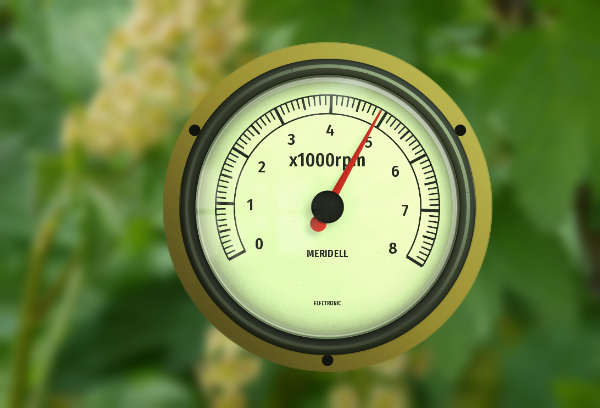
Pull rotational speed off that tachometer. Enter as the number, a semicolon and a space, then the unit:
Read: 4900; rpm
